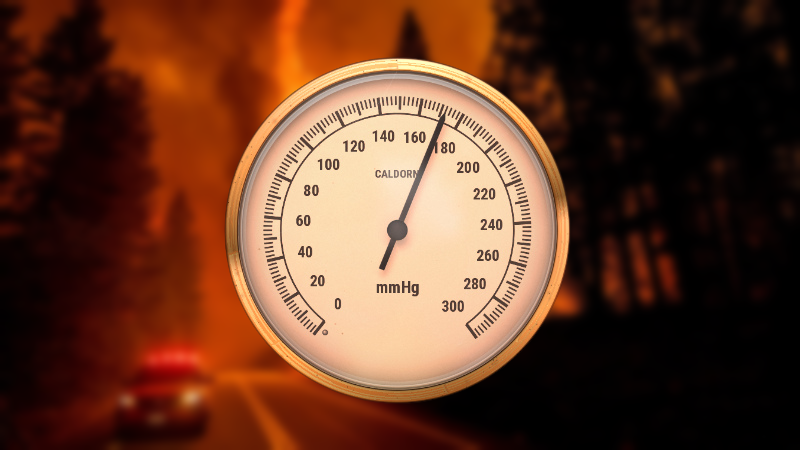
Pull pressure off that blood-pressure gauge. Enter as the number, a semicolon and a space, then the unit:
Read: 172; mmHg
